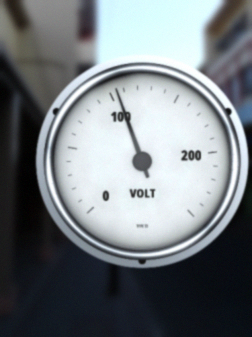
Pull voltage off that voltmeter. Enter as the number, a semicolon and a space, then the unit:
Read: 105; V
